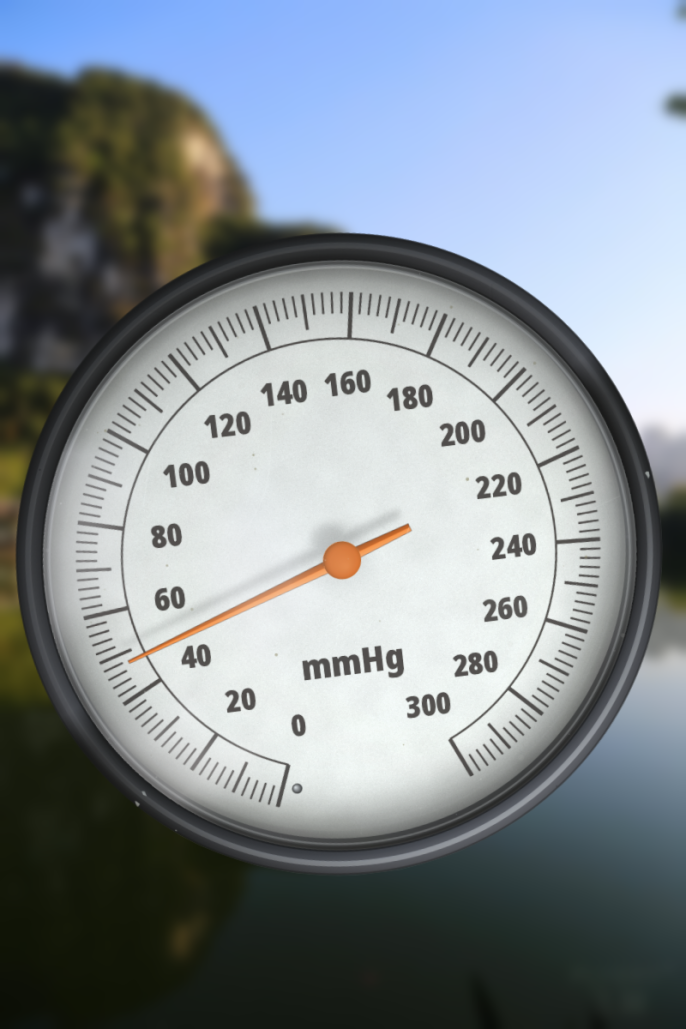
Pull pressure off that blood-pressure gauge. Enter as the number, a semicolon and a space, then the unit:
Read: 48; mmHg
